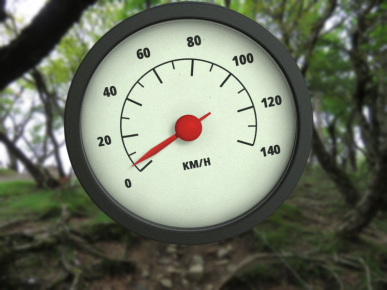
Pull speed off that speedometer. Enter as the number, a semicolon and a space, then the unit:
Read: 5; km/h
